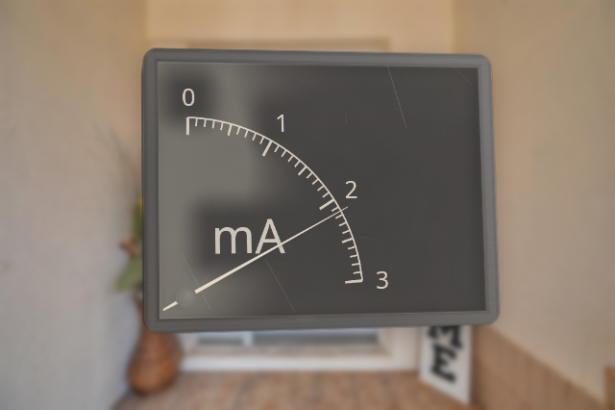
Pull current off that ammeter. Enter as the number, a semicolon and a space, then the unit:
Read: 2.15; mA
